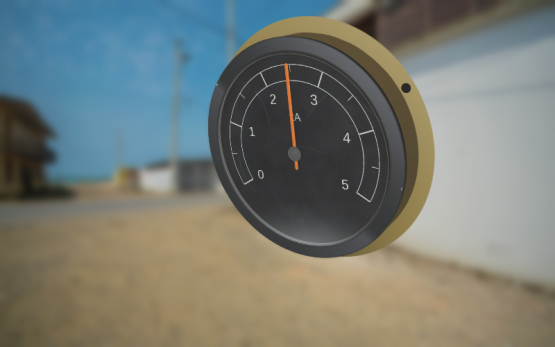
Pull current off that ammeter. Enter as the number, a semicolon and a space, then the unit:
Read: 2.5; kA
